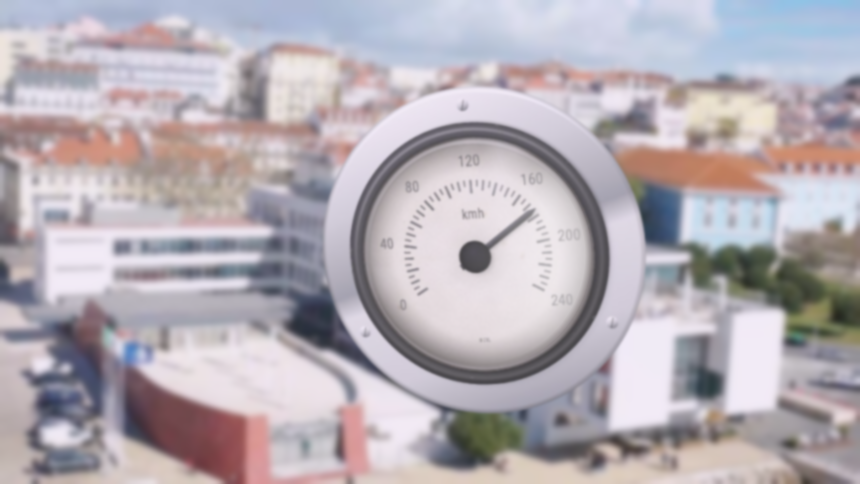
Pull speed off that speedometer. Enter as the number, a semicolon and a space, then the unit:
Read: 175; km/h
